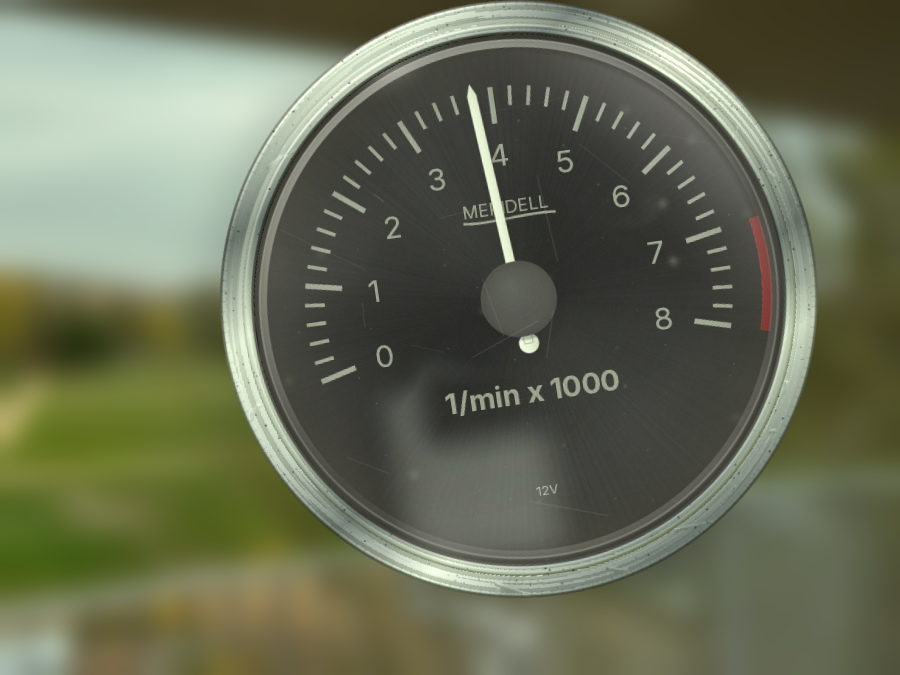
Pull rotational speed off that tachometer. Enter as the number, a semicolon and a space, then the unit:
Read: 3800; rpm
